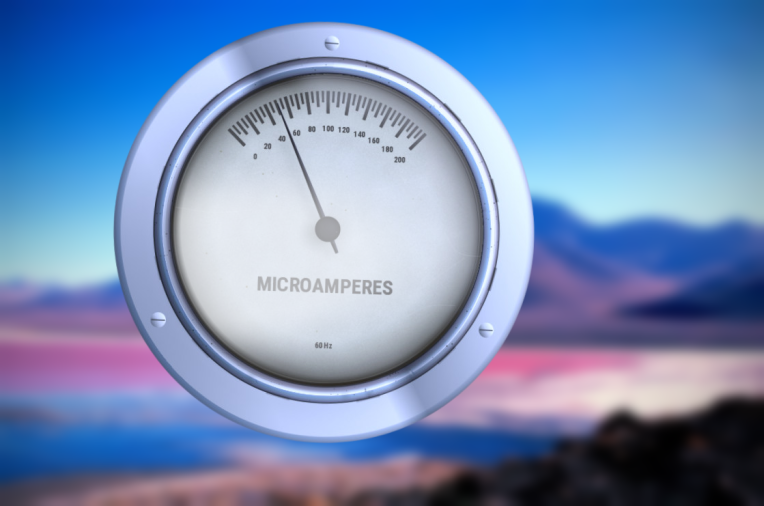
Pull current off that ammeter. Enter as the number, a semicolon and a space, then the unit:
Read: 50; µA
